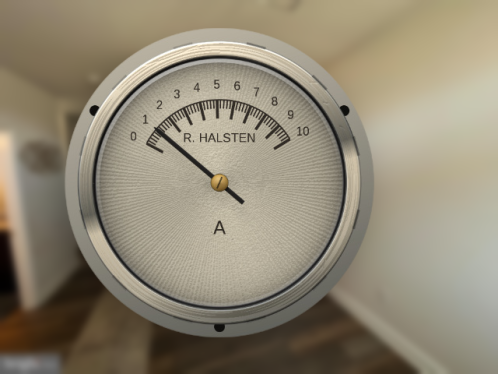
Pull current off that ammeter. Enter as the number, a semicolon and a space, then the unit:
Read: 1; A
